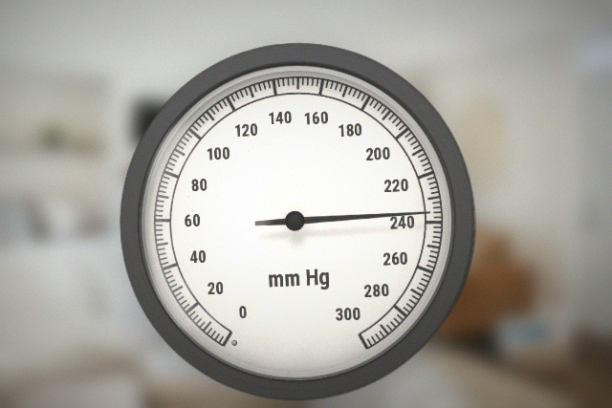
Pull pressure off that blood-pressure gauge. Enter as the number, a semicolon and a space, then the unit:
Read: 236; mmHg
